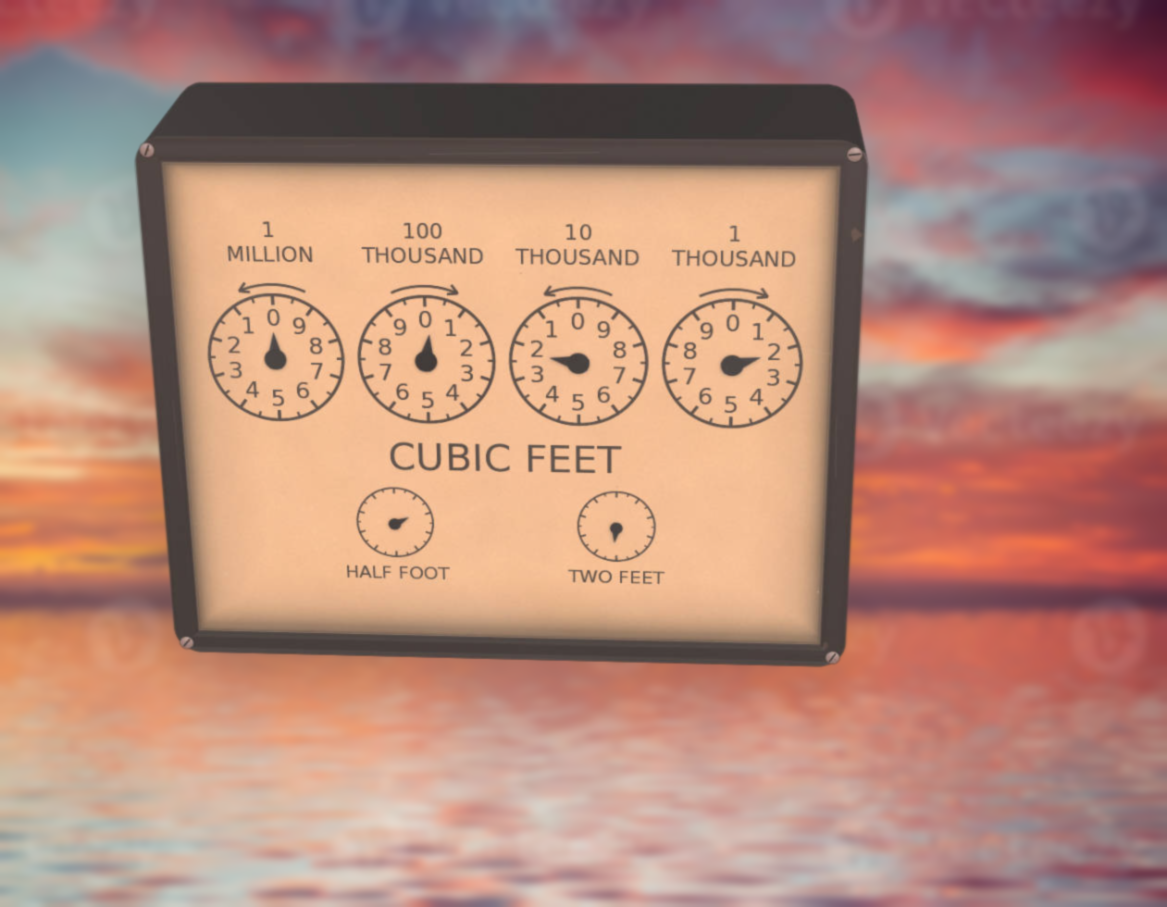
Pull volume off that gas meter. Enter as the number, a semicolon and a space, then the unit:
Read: 2200; ft³
